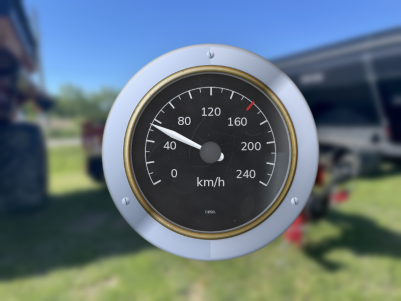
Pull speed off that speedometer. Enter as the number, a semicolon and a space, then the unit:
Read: 55; km/h
